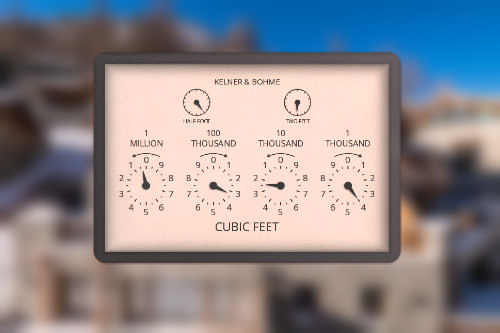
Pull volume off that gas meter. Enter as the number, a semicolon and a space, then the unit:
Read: 32400; ft³
